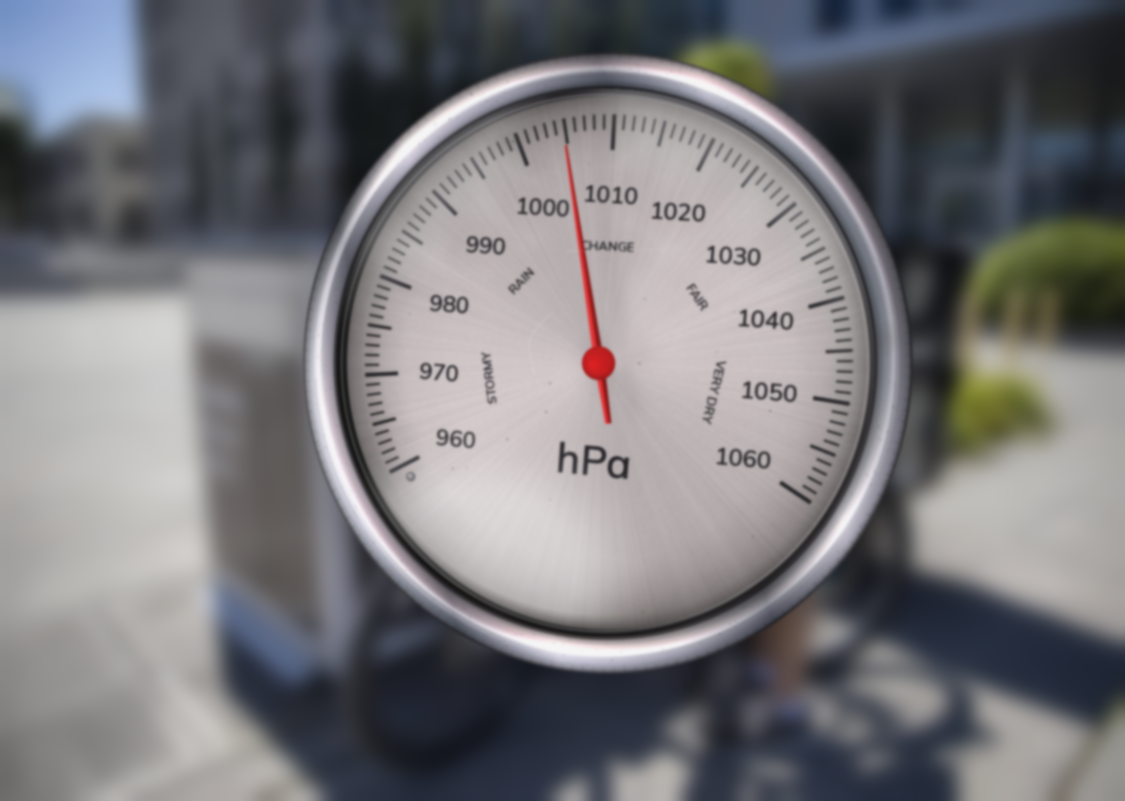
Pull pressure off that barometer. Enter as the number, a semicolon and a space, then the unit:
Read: 1005; hPa
